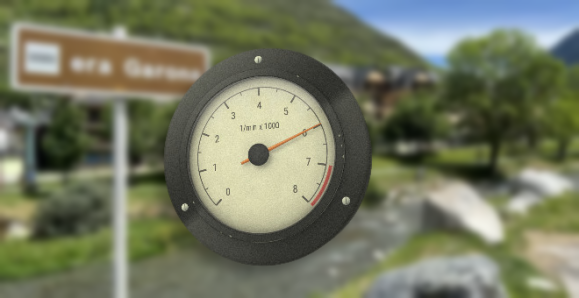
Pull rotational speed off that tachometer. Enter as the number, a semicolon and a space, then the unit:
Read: 6000; rpm
